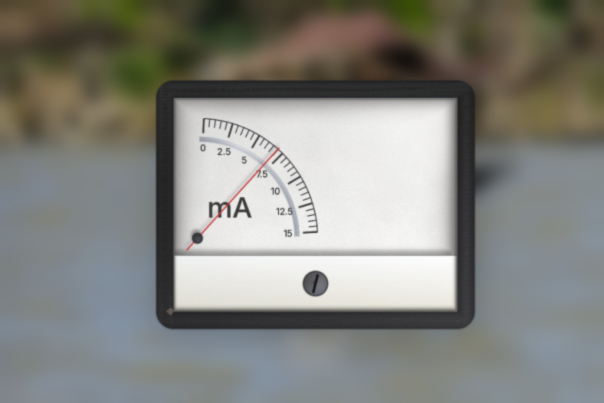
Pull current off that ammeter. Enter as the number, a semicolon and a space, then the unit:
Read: 7; mA
